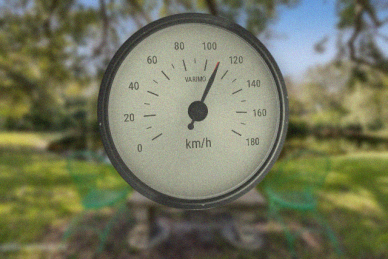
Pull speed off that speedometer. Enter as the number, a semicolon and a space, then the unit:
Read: 110; km/h
